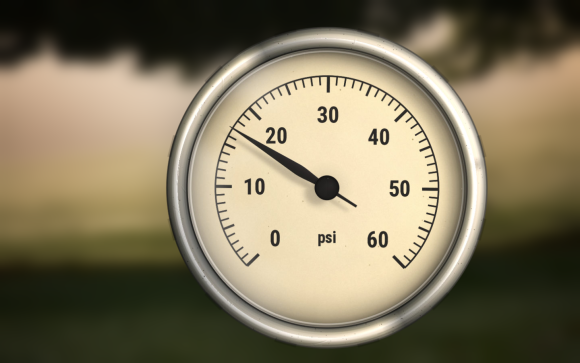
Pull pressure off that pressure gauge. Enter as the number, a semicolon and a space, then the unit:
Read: 17; psi
